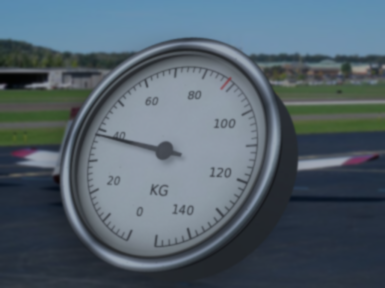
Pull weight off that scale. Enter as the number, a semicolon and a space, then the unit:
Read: 38; kg
